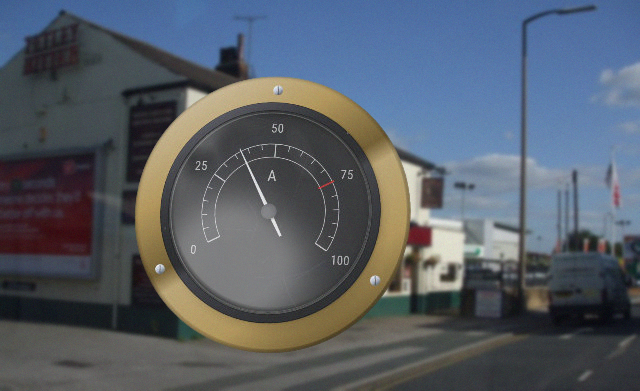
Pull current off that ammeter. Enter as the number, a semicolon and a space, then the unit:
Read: 37.5; A
